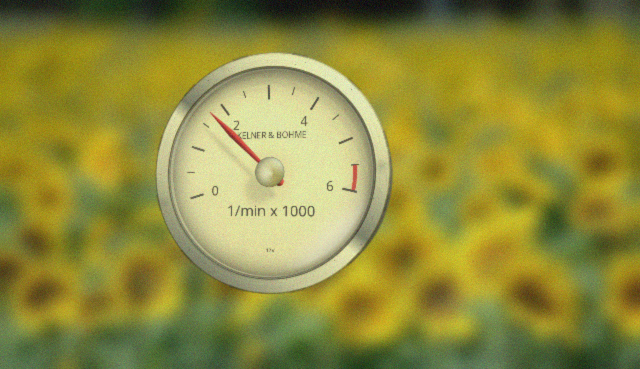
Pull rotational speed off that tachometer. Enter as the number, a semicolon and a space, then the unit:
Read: 1750; rpm
